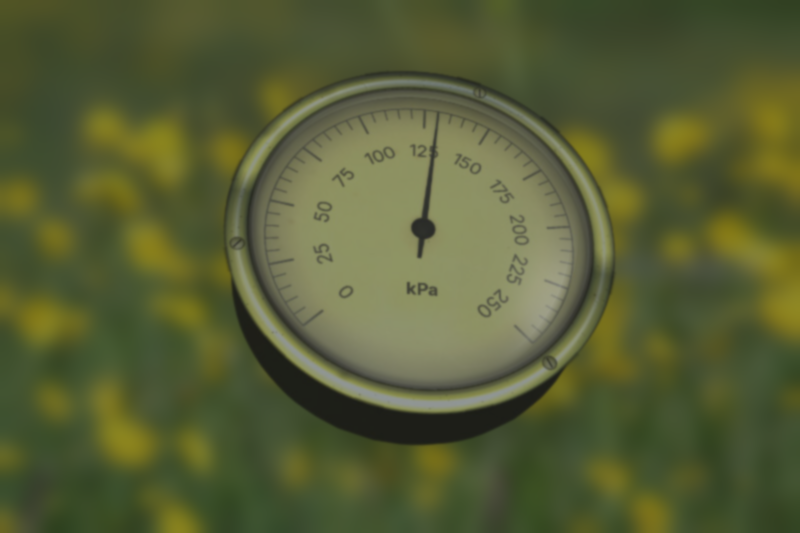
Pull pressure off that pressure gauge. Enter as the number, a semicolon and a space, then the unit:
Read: 130; kPa
